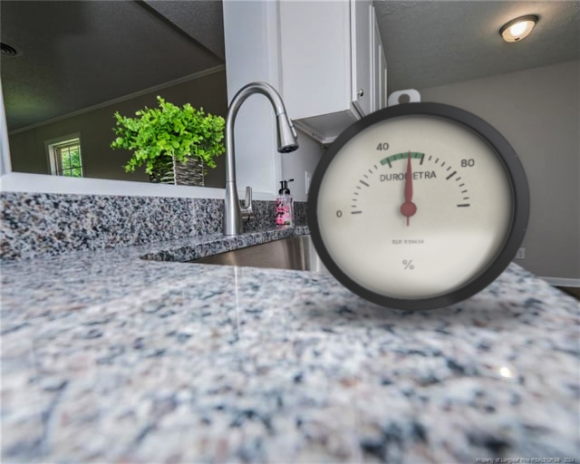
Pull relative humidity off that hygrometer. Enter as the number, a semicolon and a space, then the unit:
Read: 52; %
